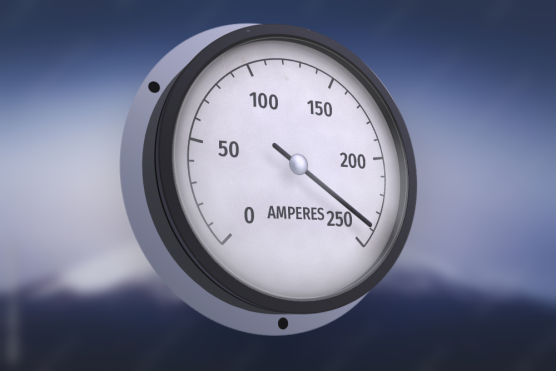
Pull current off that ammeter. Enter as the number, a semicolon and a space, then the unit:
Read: 240; A
